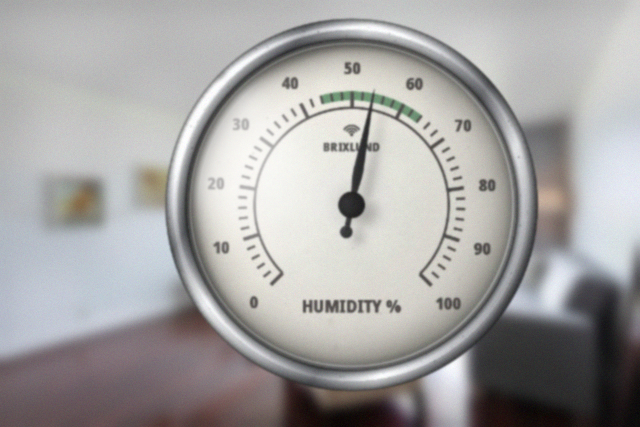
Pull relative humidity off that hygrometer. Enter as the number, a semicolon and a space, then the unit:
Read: 54; %
